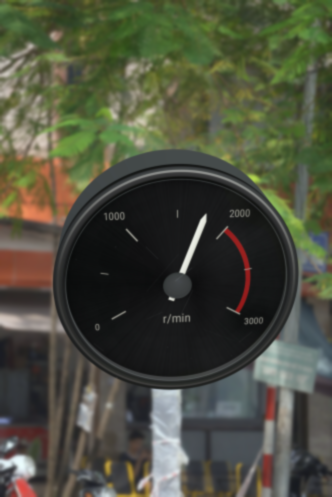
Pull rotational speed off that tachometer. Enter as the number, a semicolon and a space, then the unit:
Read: 1750; rpm
